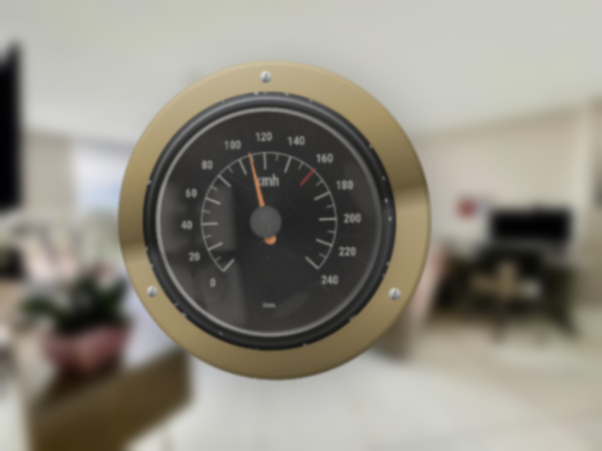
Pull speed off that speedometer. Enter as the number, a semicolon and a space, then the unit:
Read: 110; km/h
